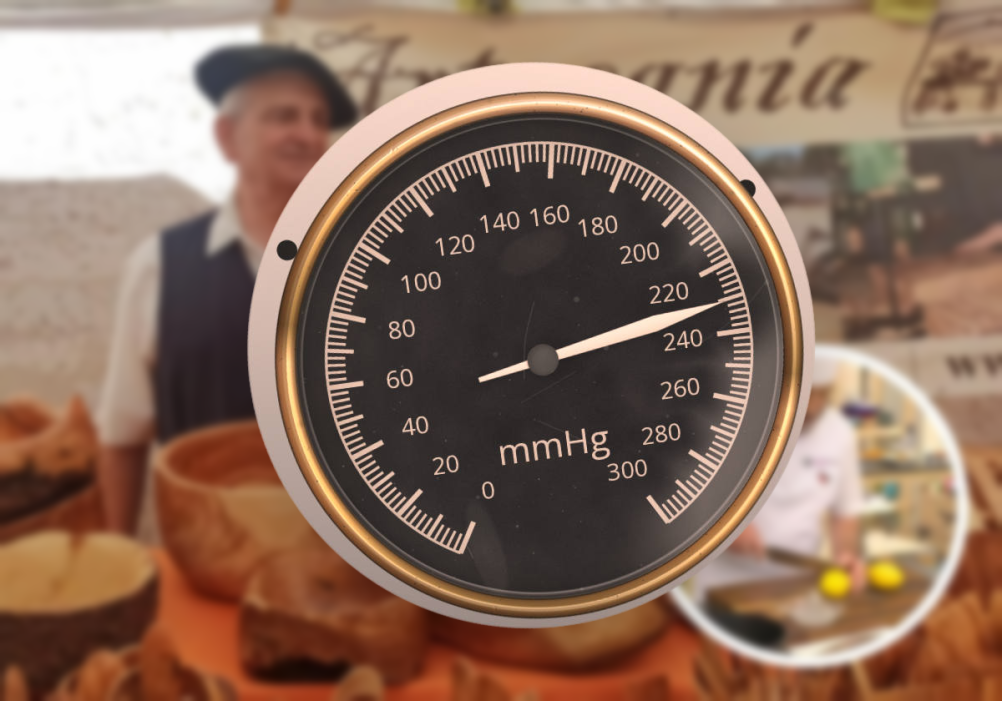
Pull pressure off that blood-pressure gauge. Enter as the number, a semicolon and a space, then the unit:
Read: 230; mmHg
